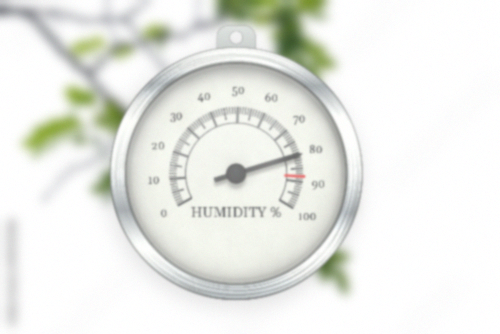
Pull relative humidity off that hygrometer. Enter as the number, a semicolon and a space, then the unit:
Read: 80; %
